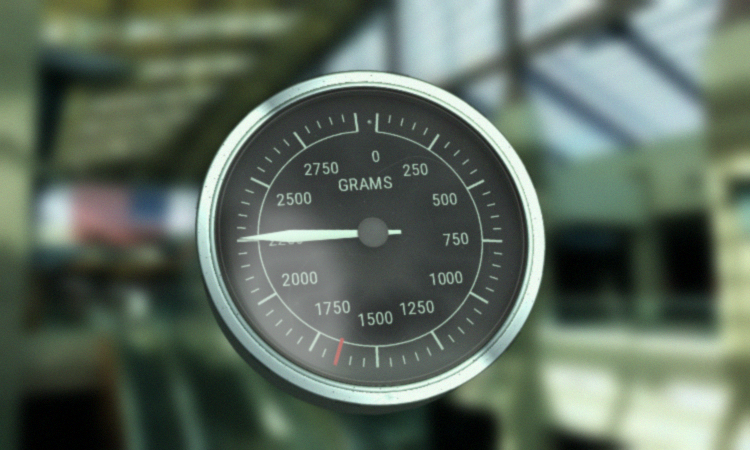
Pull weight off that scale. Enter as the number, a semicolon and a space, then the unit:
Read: 2250; g
